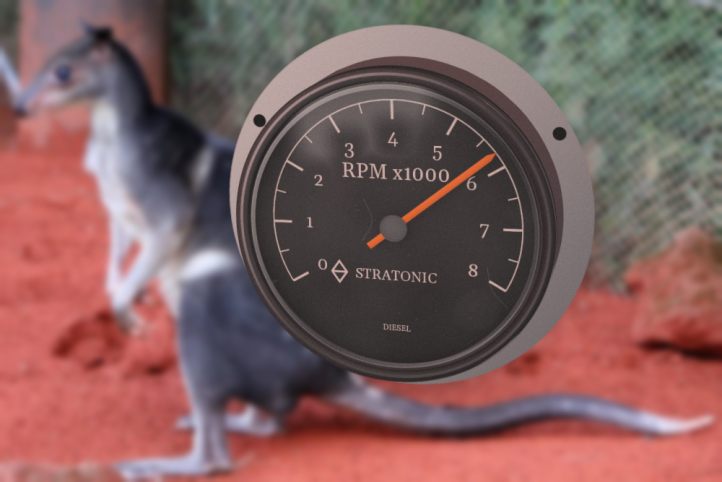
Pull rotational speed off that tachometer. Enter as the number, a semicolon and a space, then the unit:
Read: 5750; rpm
